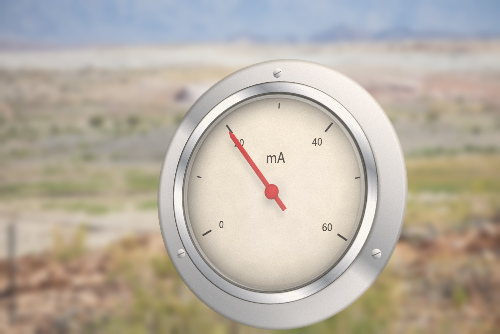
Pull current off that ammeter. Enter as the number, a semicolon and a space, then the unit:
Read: 20; mA
